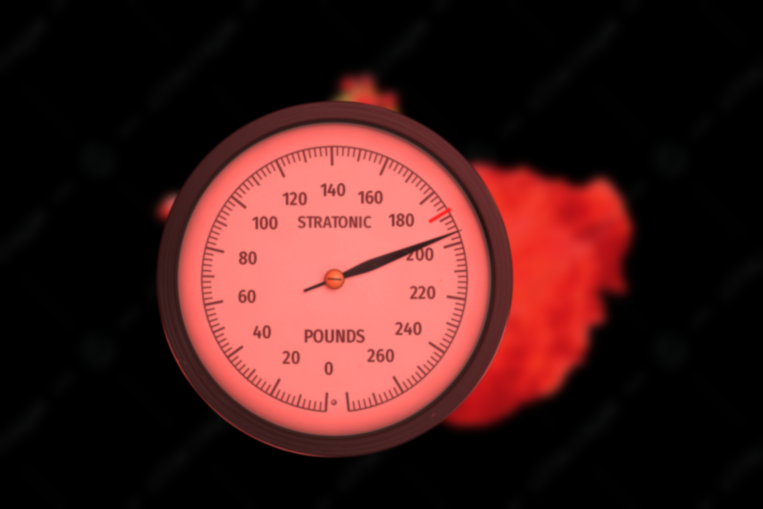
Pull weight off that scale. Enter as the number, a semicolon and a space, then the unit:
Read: 196; lb
